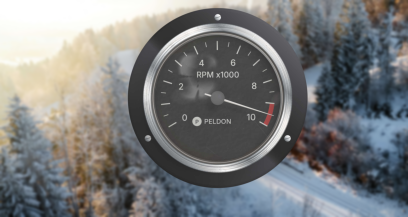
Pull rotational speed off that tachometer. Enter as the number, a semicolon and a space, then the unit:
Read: 9500; rpm
